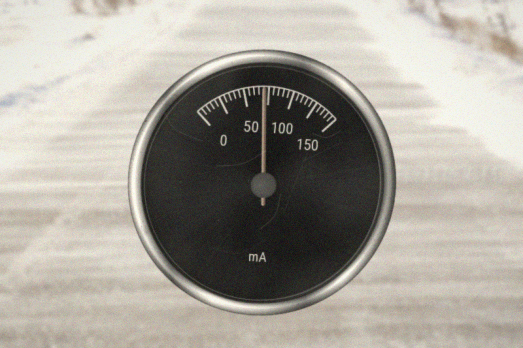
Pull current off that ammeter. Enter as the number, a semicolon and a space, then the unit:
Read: 70; mA
